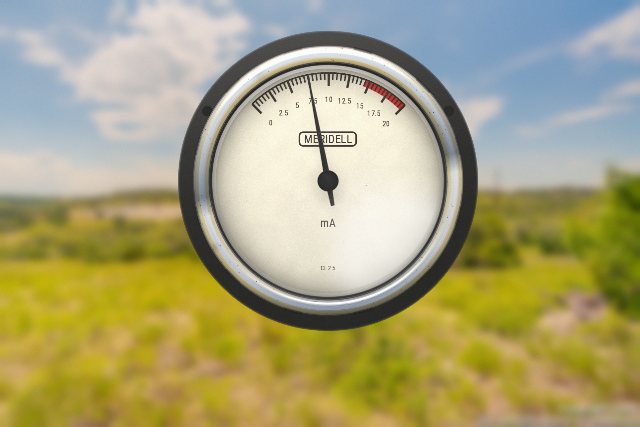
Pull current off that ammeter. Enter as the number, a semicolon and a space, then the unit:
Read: 7.5; mA
